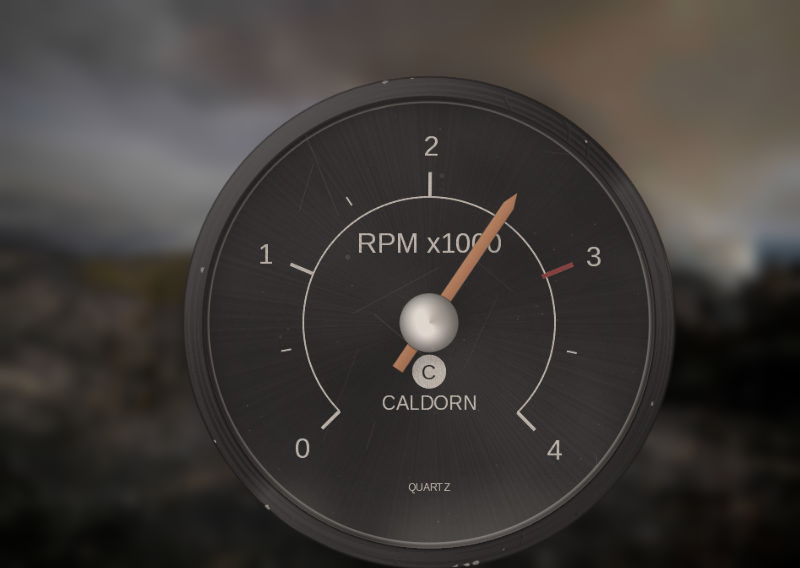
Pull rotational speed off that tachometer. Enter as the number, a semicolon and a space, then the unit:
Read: 2500; rpm
